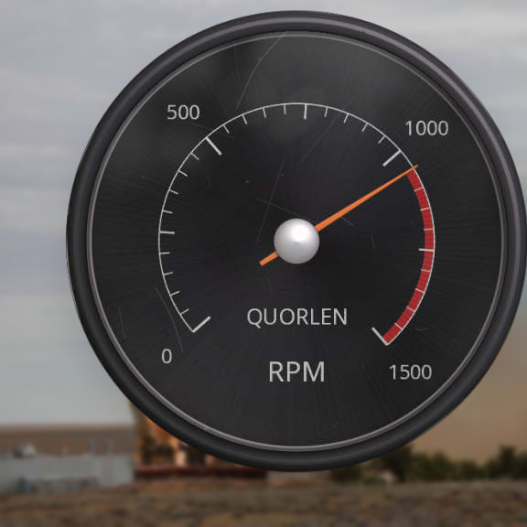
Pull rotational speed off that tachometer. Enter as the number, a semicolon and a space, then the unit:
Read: 1050; rpm
